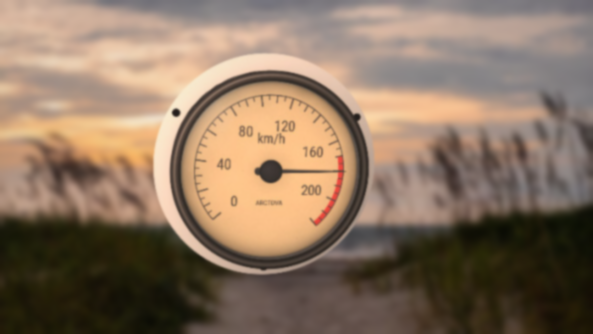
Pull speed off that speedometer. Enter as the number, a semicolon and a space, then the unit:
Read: 180; km/h
